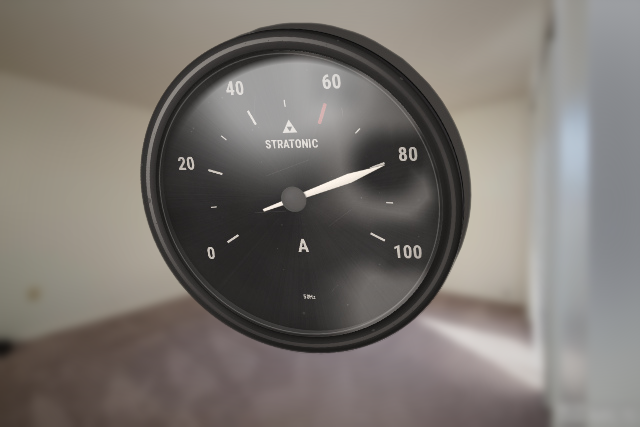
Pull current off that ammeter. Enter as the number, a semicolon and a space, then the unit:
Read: 80; A
